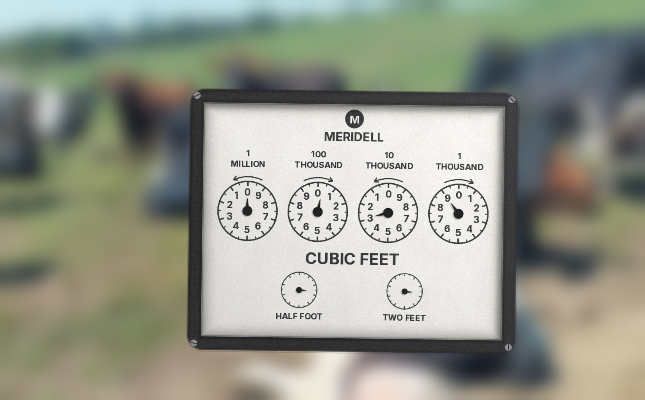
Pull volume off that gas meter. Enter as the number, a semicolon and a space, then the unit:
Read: 2900; ft³
